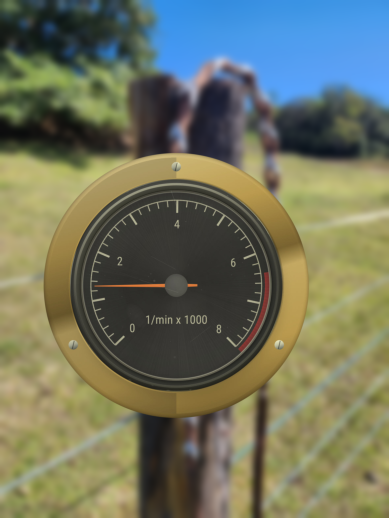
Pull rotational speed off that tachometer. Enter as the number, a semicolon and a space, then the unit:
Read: 1300; rpm
